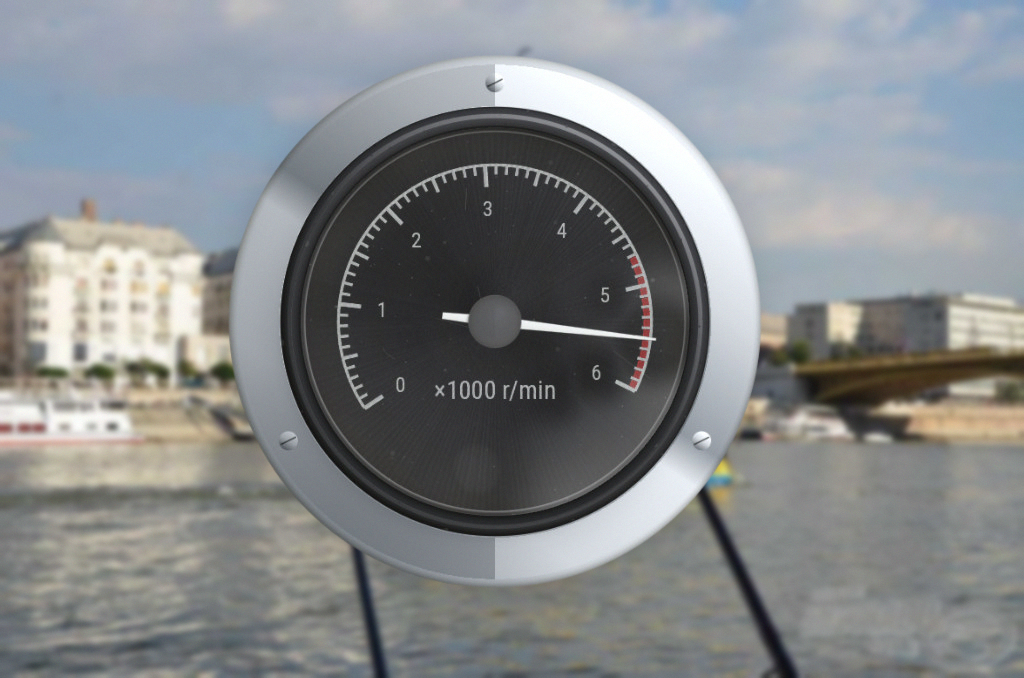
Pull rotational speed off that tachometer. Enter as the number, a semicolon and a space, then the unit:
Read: 5500; rpm
